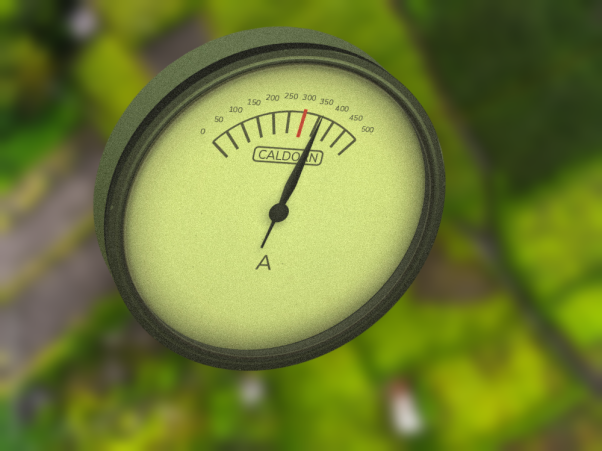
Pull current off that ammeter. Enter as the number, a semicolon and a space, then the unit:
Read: 350; A
